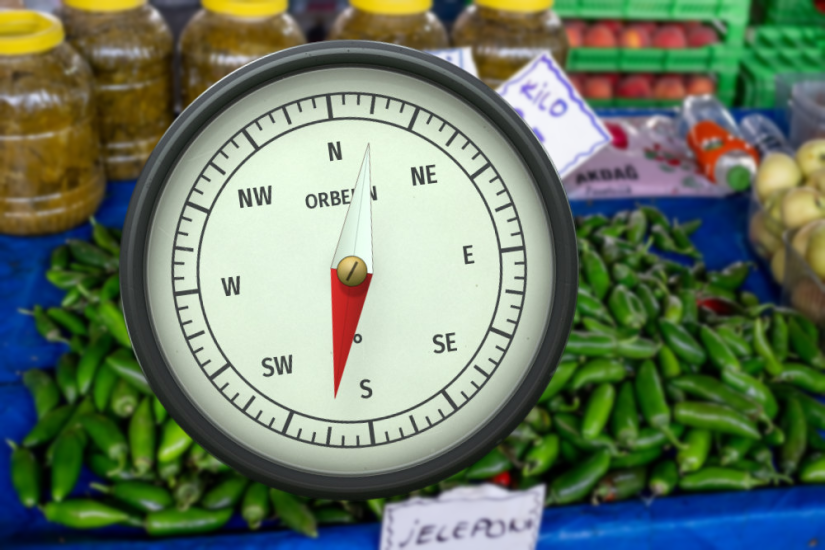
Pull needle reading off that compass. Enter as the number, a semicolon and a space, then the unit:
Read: 195; °
